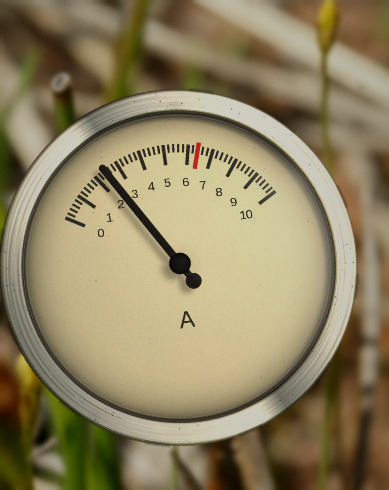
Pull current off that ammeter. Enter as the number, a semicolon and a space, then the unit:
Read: 2.4; A
